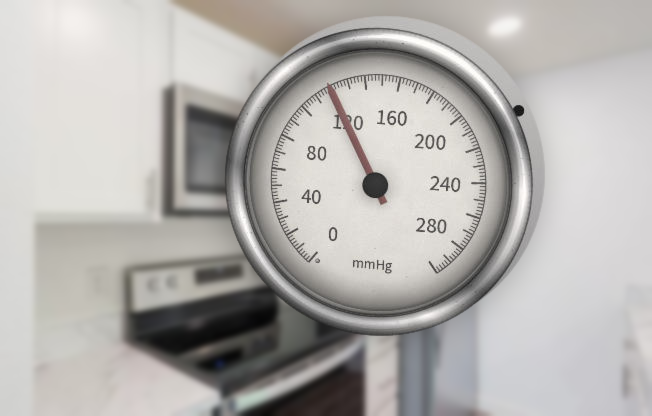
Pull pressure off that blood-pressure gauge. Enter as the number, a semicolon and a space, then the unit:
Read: 120; mmHg
